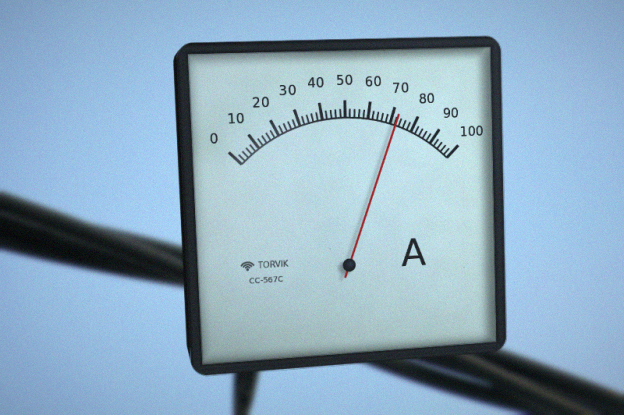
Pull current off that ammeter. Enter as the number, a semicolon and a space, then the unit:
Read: 72; A
